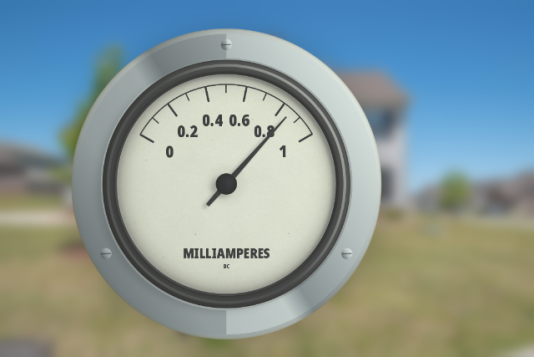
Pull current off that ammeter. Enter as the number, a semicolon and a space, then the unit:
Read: 0.85; mA
